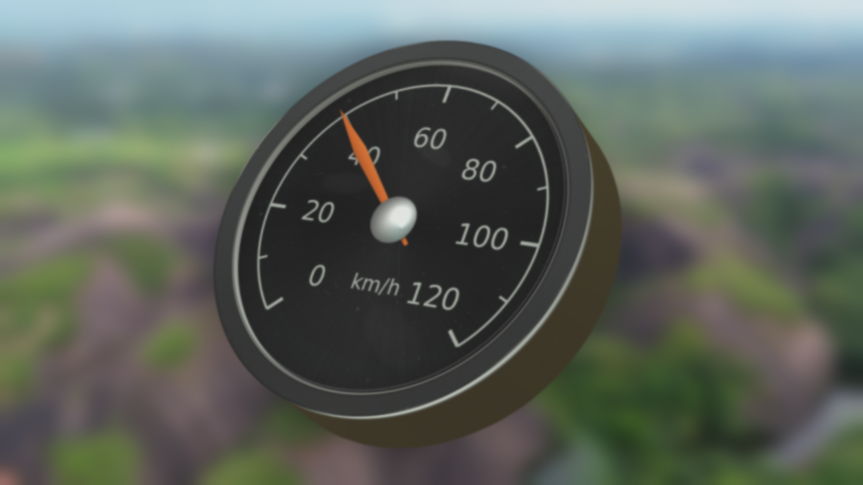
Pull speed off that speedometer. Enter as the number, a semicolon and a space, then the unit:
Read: 40; km/h
